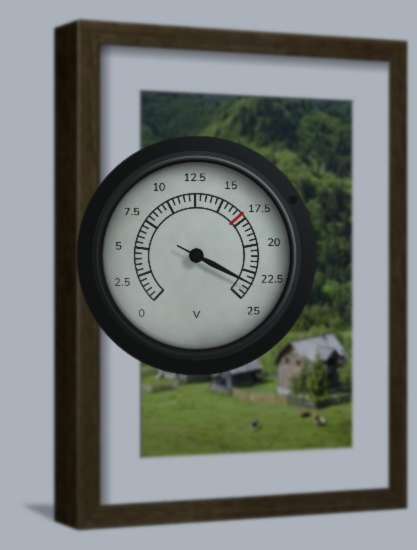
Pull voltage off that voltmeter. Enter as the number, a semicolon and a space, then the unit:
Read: 23.5; V
